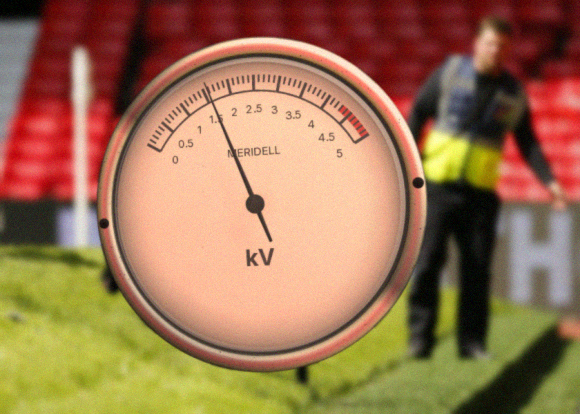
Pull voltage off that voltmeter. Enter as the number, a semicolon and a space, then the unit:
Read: 1.6; kV
